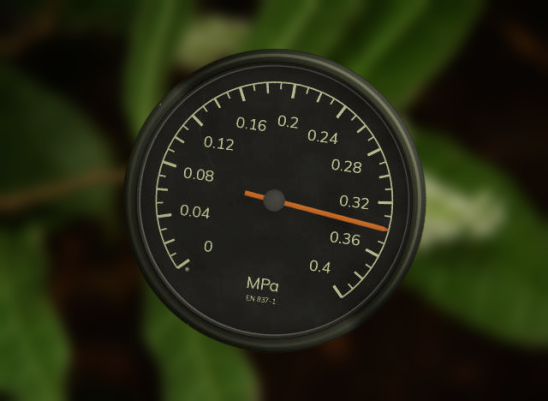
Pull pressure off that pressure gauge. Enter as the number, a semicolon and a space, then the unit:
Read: 0.34; MPa
